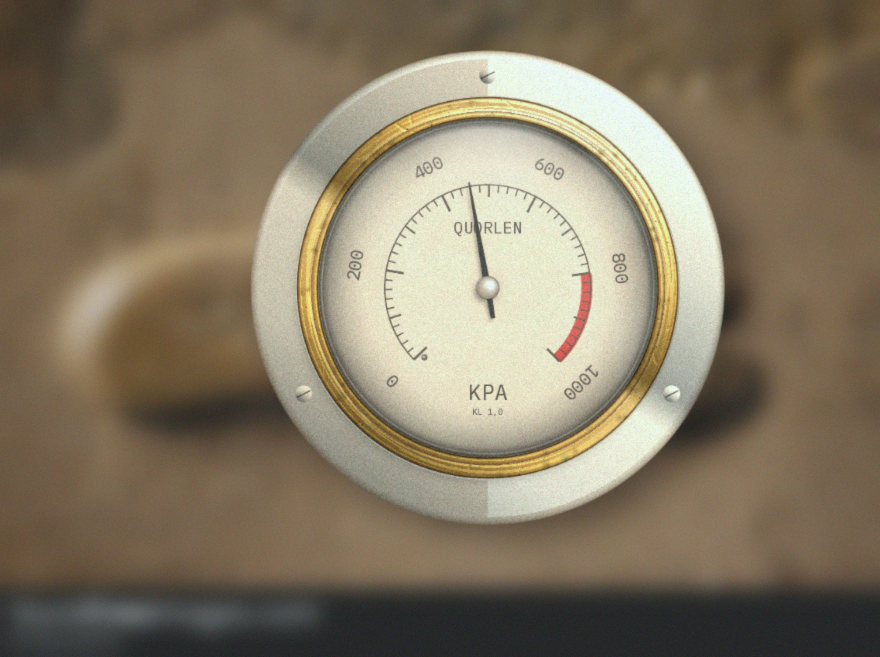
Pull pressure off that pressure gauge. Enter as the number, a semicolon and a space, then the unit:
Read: 460; kPa
